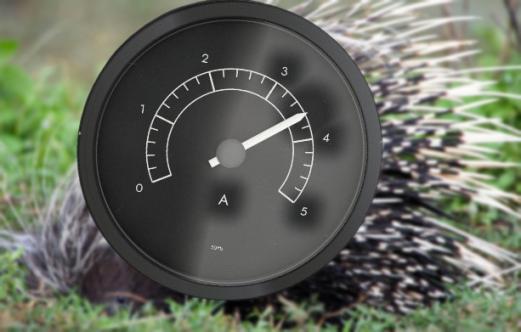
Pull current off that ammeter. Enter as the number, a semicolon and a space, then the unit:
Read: 3.6; A
